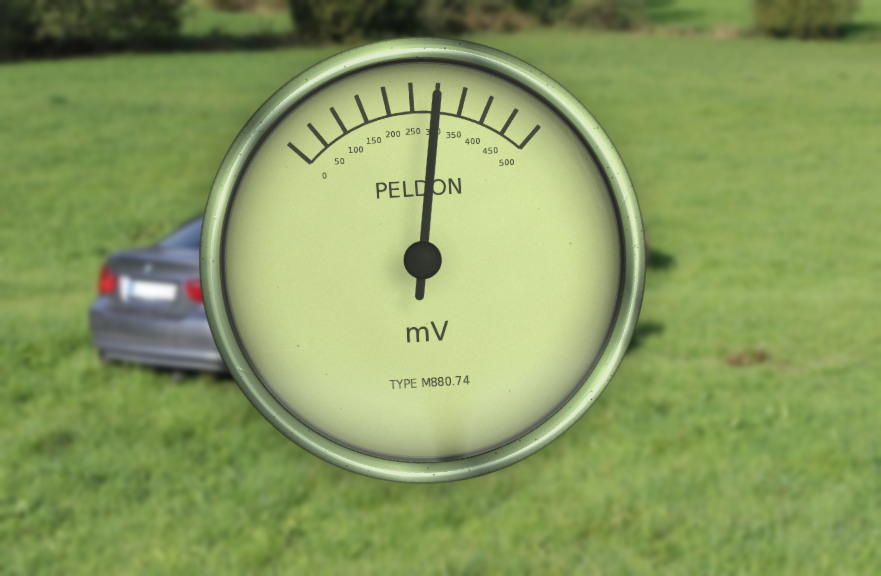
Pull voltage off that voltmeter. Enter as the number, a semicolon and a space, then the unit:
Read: 300; mV
